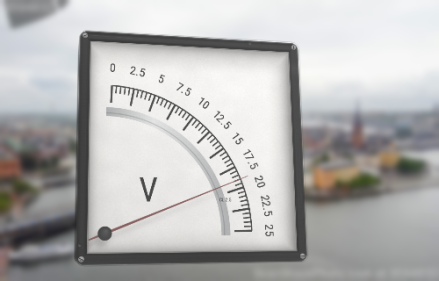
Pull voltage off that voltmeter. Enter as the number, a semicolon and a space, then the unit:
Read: 19; V
